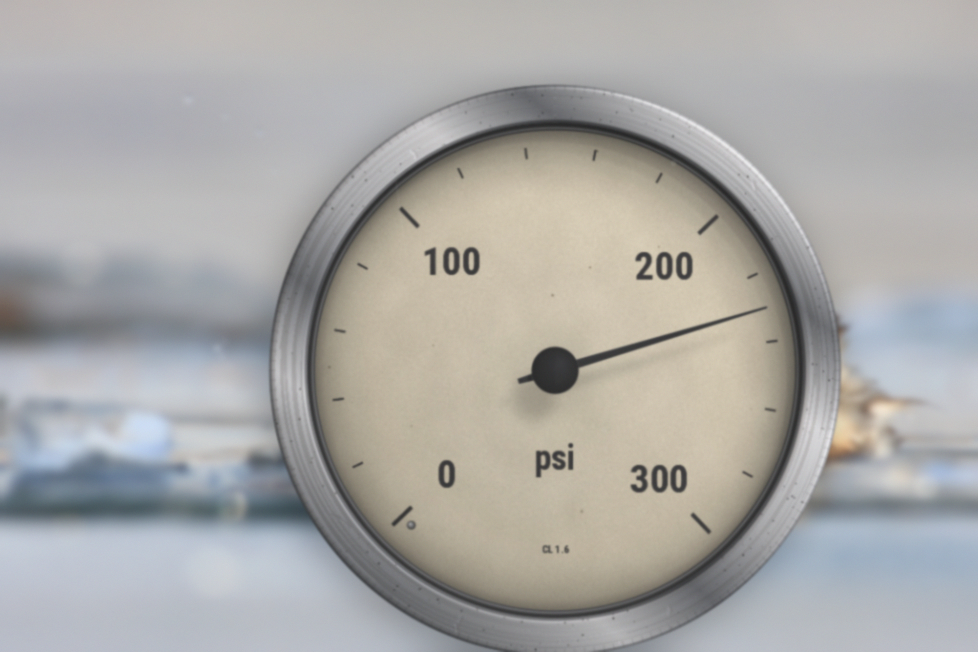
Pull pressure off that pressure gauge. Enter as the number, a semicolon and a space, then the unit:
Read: 230; psi
